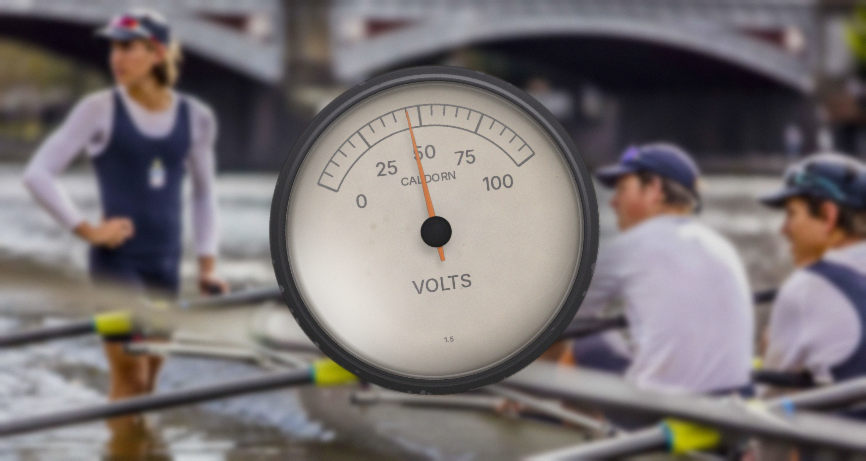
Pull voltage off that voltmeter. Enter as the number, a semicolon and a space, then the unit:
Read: 45; V
